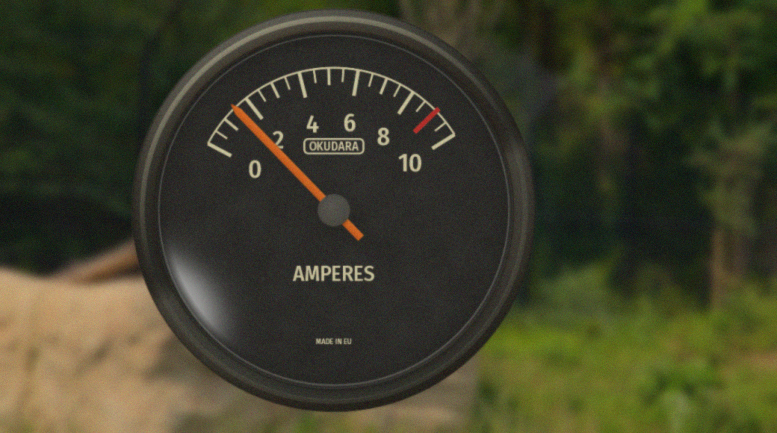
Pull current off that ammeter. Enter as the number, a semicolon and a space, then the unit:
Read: 1.5; A
